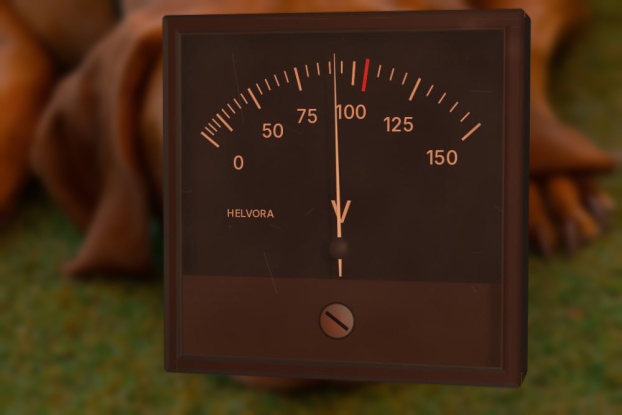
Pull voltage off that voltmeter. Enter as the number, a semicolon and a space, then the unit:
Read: 92.5; V
